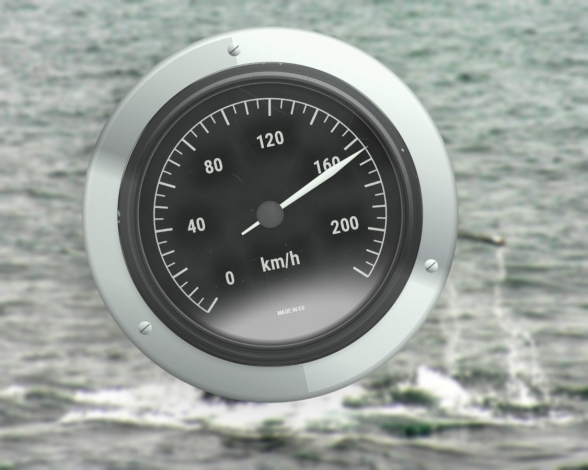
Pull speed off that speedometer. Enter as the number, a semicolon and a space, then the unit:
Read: 165; km/h
